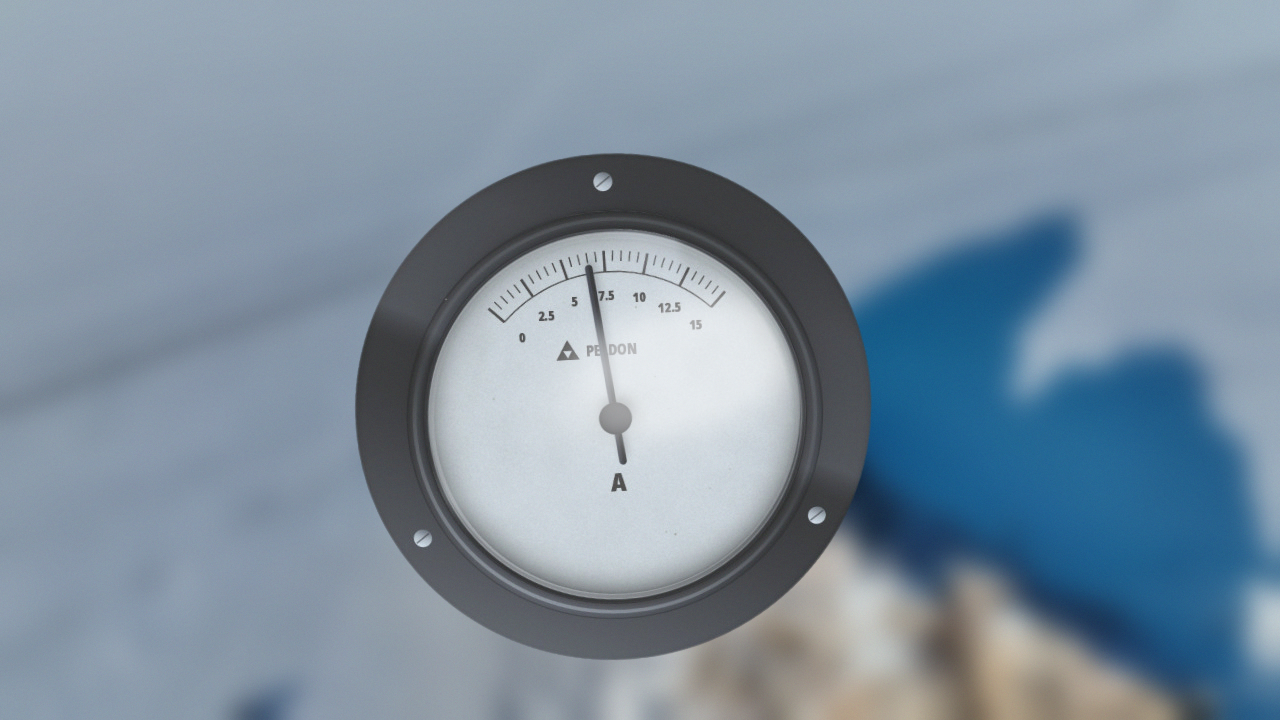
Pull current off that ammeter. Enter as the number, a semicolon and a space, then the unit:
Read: 6.5; A
